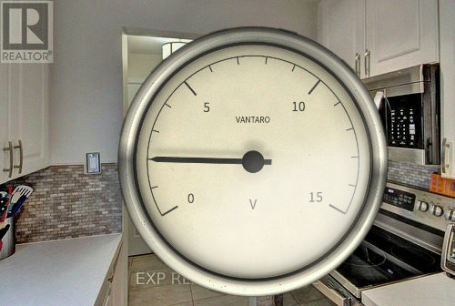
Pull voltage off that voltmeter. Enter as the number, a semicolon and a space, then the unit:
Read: 2; V
